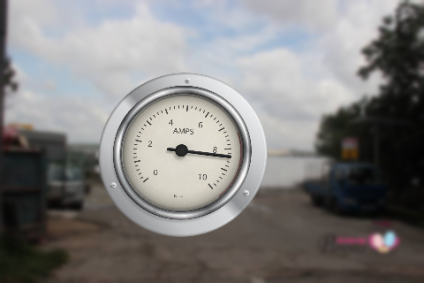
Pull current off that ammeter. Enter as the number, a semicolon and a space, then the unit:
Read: 8.4; A
